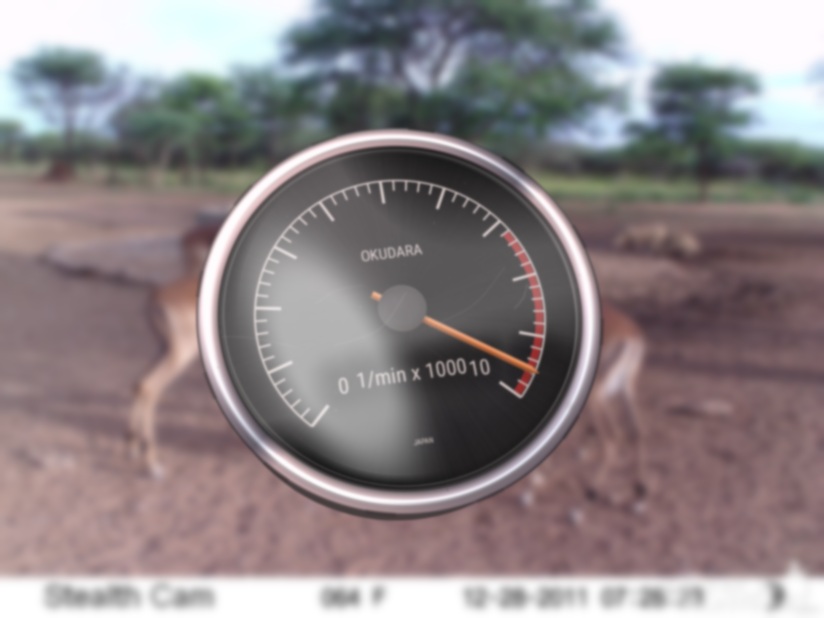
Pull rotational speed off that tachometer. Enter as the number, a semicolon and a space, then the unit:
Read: 9600; rpm
